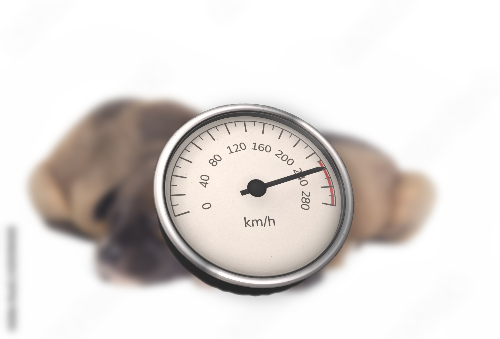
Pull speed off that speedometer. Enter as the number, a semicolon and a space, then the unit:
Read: 240; km/h
